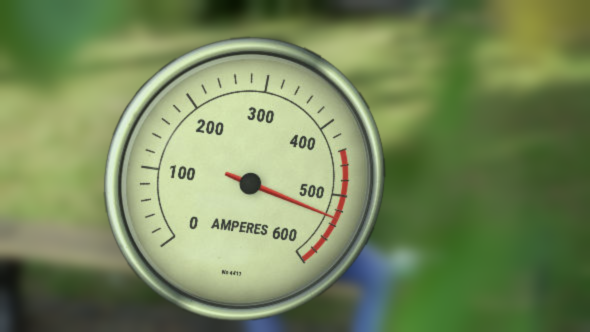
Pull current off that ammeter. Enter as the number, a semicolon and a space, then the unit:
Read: 530; A
